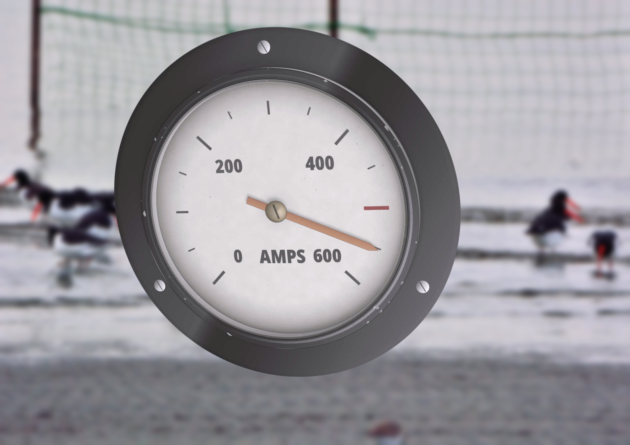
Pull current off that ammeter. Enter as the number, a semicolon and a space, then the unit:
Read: 550; A
